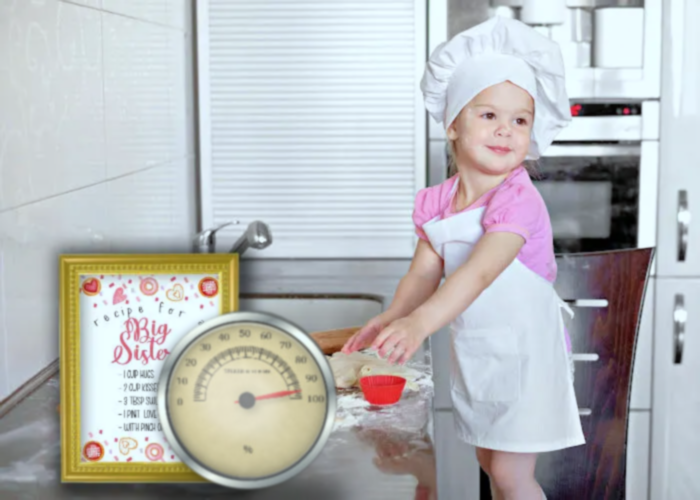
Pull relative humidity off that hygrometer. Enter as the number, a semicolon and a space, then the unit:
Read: 95; %
